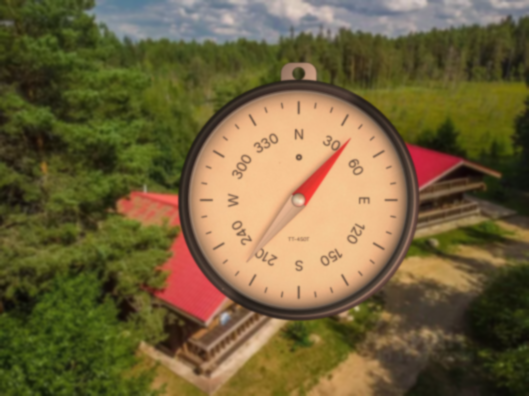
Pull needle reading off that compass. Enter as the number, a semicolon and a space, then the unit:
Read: 40; °
